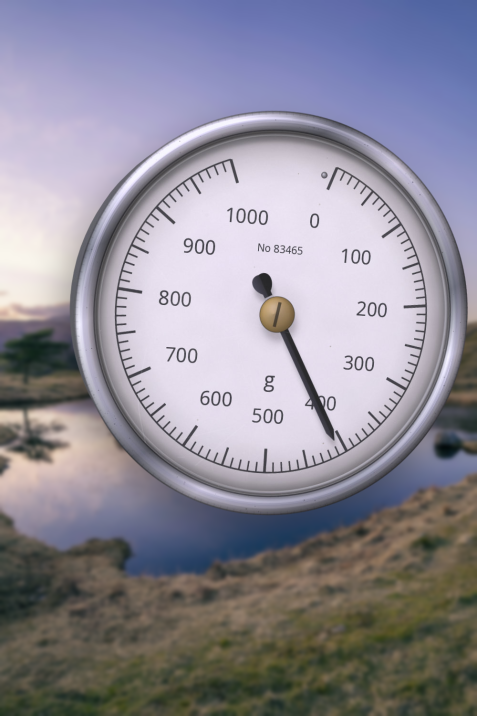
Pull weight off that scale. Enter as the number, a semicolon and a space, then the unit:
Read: 410; g
